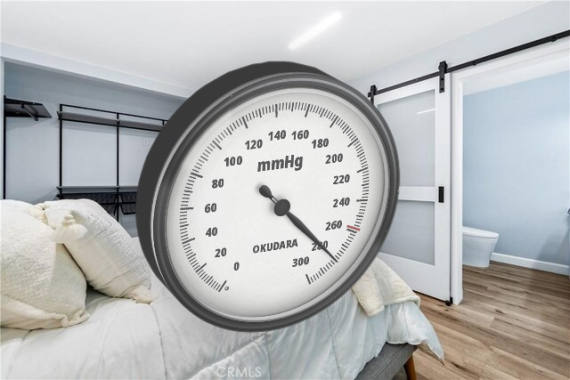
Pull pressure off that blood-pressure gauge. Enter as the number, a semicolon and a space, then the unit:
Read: 280; mmHg
